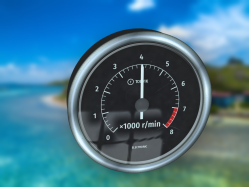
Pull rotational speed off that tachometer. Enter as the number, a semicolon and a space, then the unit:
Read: 4000; rpm
